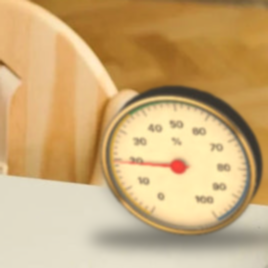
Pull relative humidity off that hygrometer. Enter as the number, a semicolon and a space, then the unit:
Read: 20; %
